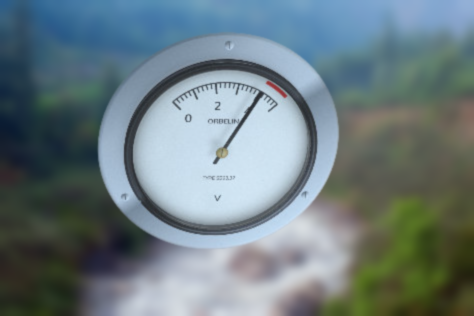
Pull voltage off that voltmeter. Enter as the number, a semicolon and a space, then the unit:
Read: 4; V
